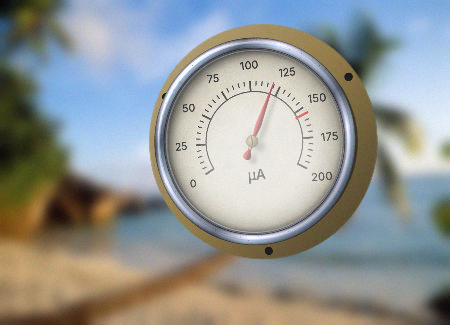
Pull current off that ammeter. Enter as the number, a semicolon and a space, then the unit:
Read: 120; µA
